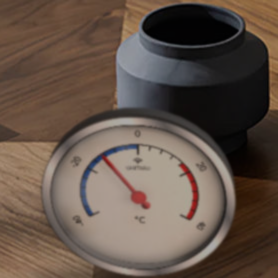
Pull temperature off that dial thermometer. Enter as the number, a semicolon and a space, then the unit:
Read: -12; °C
